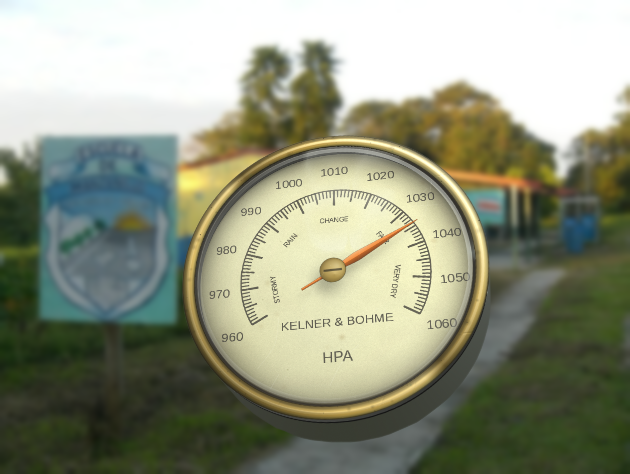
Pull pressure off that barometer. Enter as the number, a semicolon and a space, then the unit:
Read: 1035; hPa
